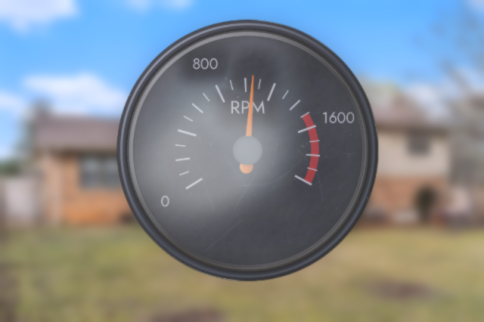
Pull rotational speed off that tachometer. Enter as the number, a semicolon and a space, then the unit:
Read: 1050; rpm
